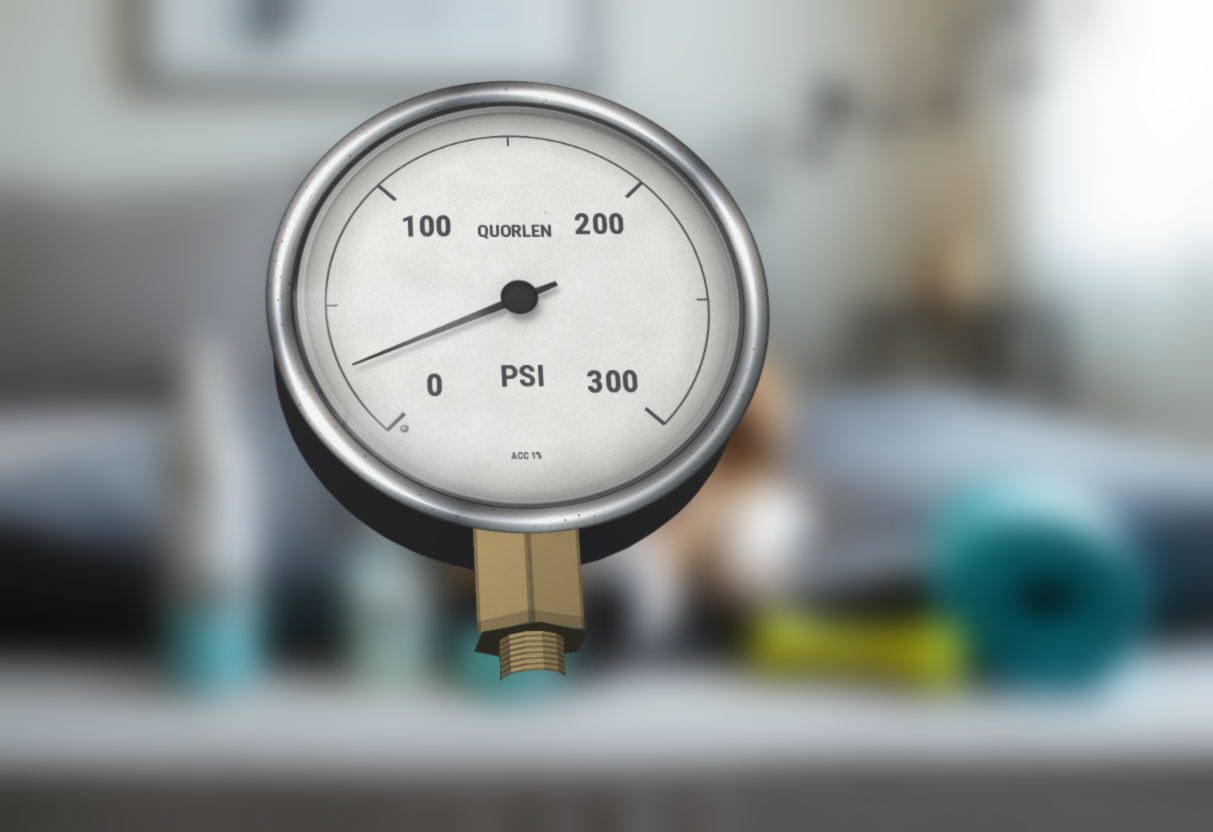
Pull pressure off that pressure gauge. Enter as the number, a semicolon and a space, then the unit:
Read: 25; psi
